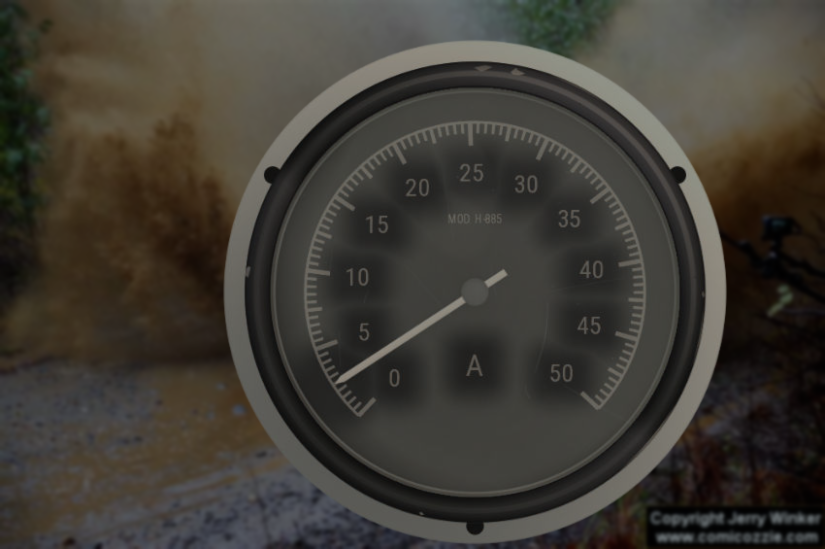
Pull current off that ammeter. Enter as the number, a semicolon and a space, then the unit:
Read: 2.5; A
